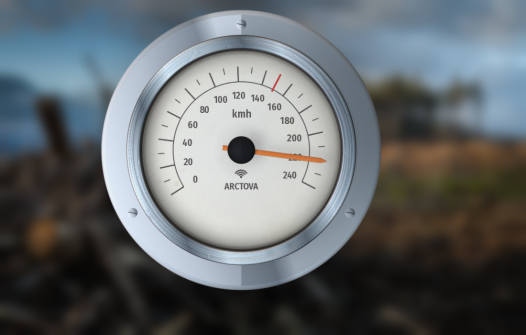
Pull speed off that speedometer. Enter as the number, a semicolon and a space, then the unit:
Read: 220; km/h
